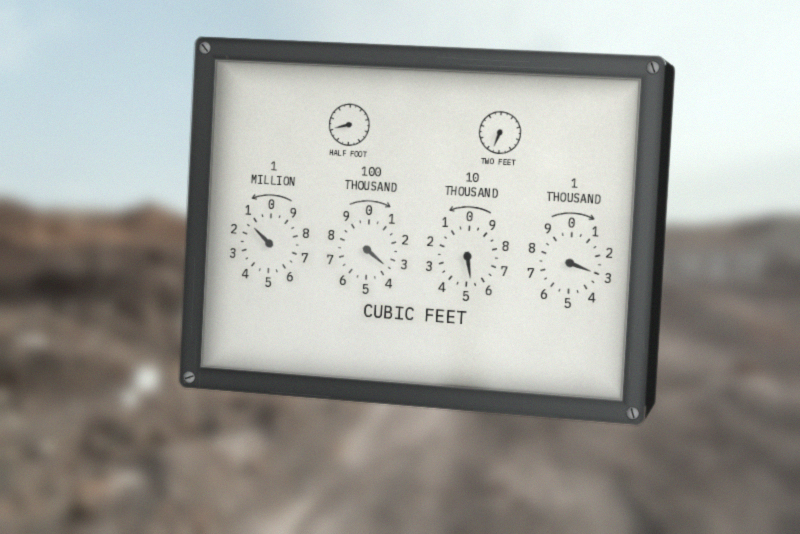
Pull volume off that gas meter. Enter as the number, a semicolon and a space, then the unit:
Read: 135300; ft³
